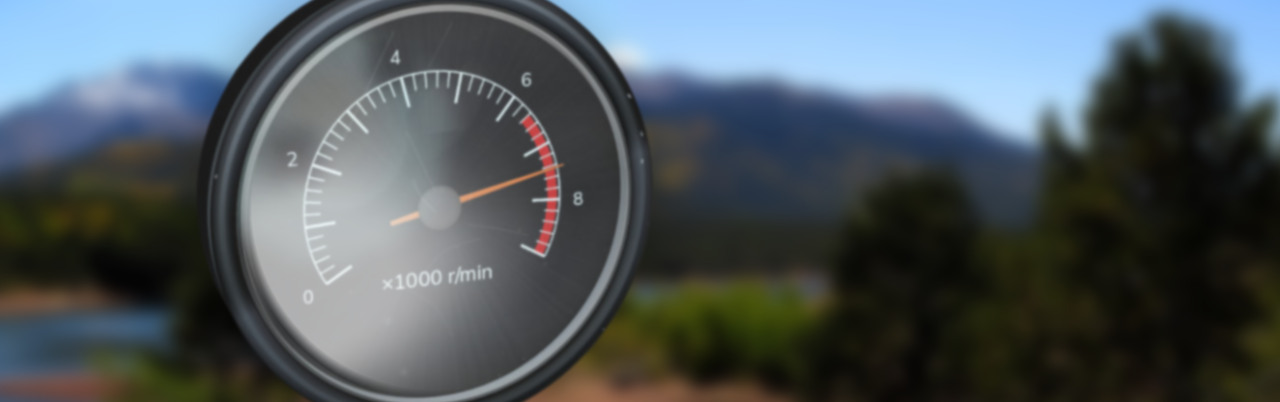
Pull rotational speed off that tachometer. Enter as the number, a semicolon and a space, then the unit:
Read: 7400; rpm
